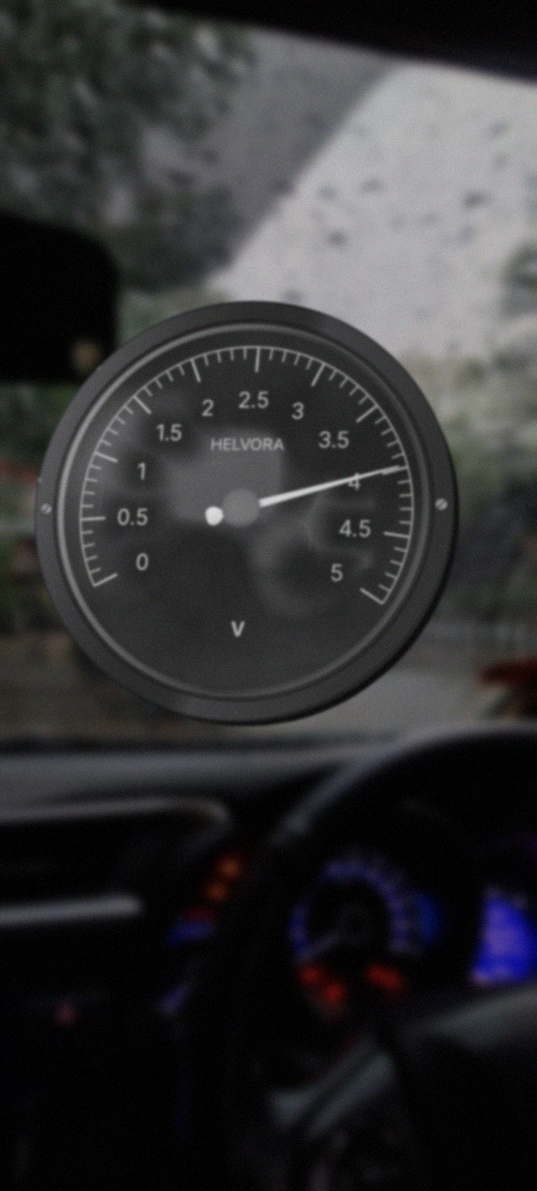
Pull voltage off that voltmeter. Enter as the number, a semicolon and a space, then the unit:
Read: 4; V
